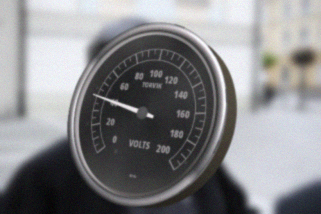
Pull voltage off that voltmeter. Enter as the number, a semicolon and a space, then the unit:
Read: 40; V
